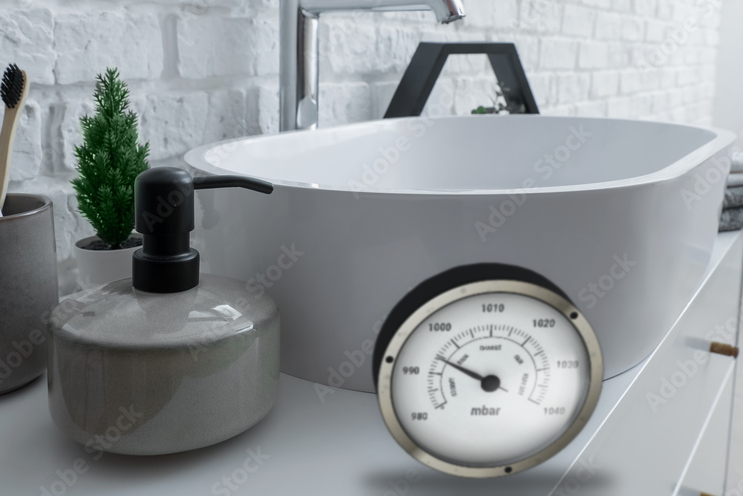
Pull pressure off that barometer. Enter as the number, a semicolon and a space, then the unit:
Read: 995; mbar
